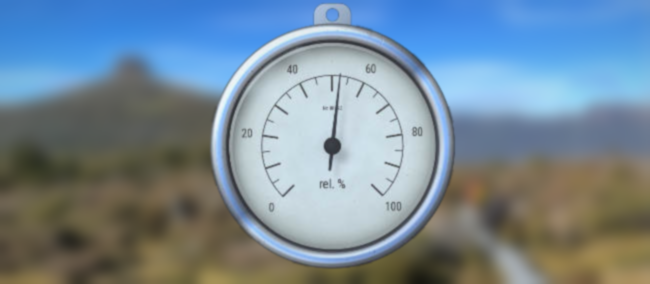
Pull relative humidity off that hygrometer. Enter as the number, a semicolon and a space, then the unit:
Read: 52.5; %
